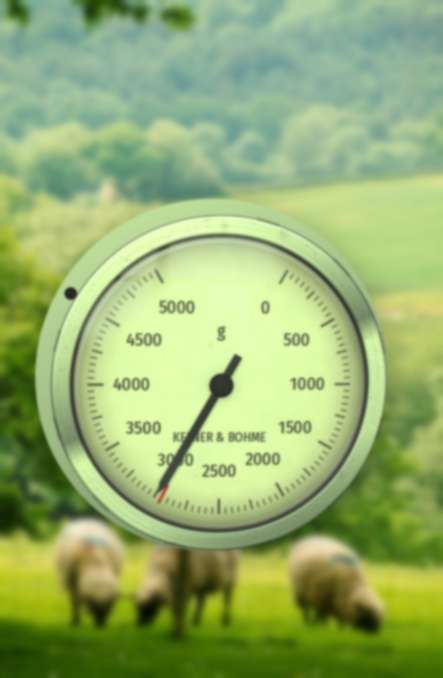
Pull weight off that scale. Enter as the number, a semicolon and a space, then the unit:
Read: 3000; g
